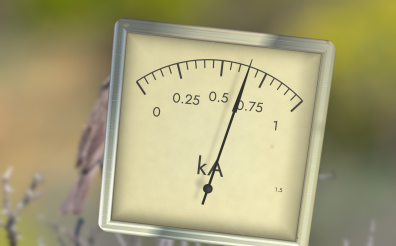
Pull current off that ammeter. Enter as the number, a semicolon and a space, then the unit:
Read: 0.65; kA
